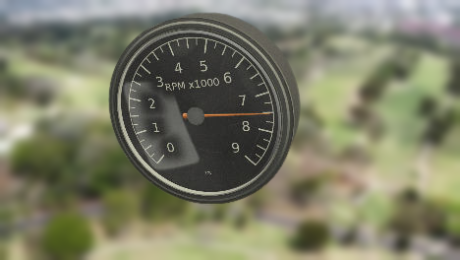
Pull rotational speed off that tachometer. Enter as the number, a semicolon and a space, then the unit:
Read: 7500; rpm
